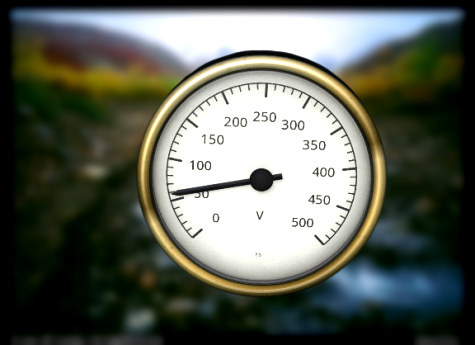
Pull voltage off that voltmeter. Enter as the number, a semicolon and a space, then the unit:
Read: 60; V
